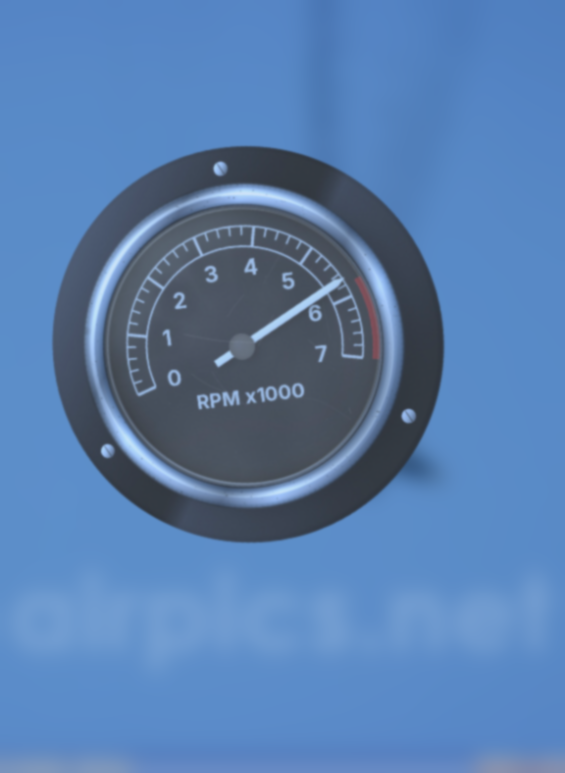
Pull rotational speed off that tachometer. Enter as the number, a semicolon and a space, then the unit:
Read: 5700; rpm
